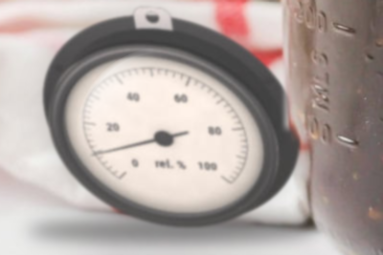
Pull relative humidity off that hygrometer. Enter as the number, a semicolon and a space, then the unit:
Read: 10; %
